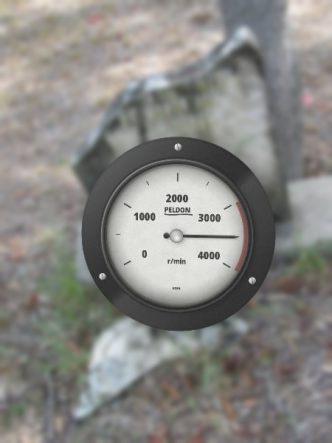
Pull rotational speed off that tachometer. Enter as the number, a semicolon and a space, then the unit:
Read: 3500; rpm
